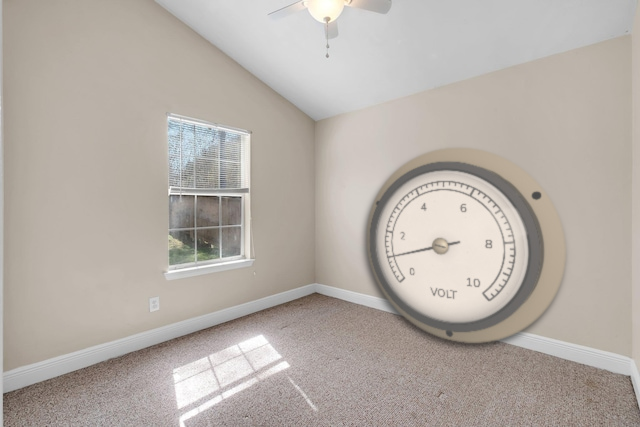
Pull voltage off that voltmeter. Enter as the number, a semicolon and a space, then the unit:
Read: 1; V
